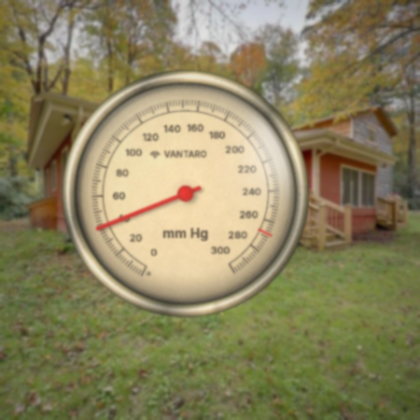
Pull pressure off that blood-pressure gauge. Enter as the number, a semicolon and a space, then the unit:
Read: 40; mmHg
